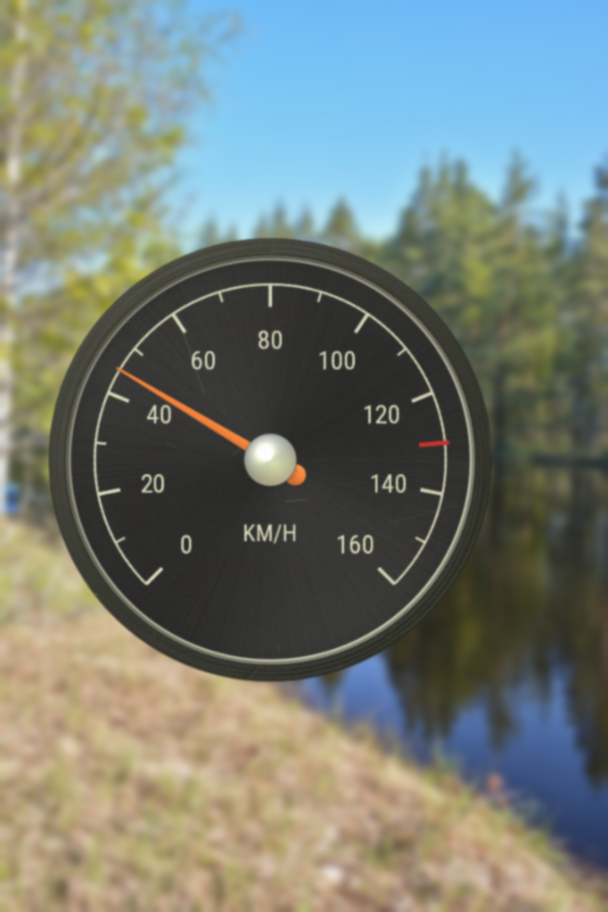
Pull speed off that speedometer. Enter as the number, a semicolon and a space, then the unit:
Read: 45; km/h
